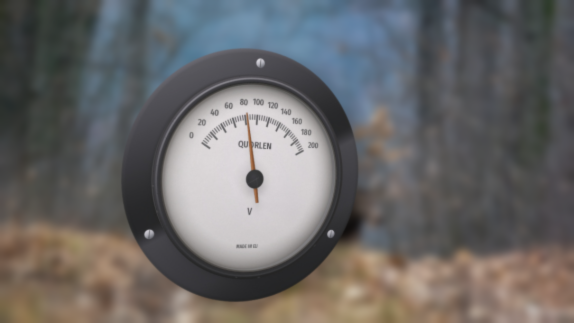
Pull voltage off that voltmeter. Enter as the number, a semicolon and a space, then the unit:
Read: 80; V
